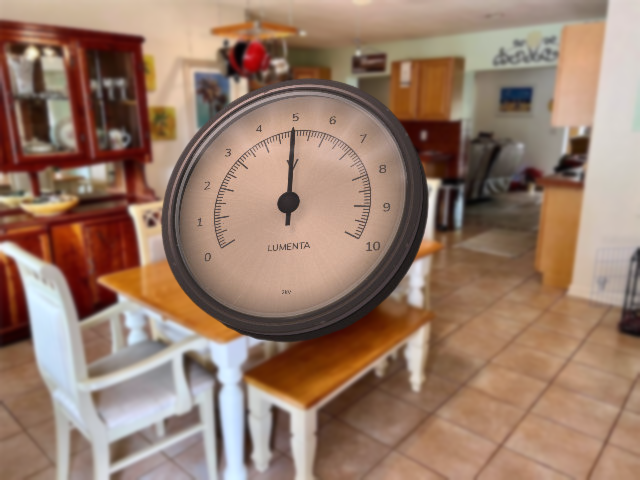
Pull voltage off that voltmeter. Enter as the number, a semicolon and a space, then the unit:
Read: 5; V
